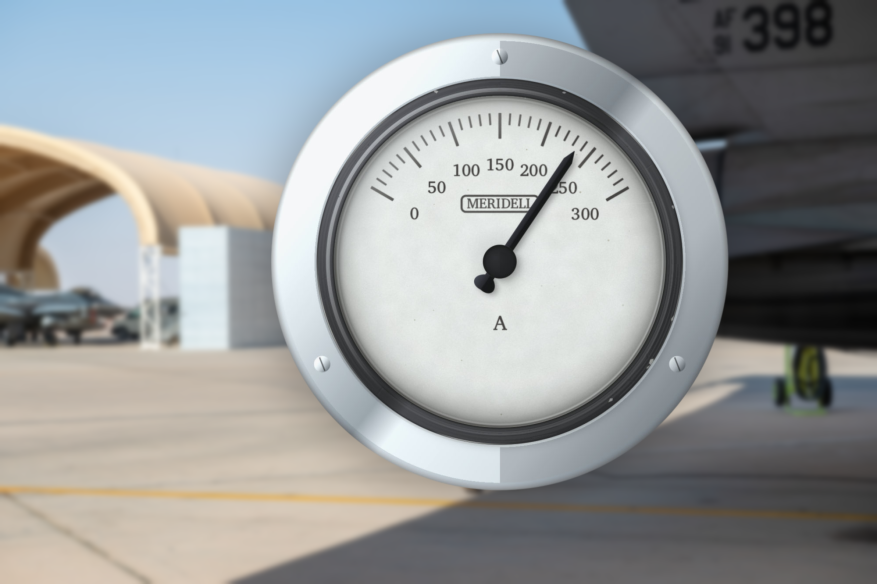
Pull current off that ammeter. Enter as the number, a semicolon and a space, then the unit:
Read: 235; A
